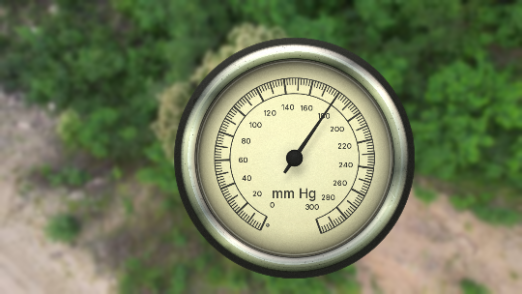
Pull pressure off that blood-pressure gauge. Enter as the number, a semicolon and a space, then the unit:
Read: 180; mmHg
